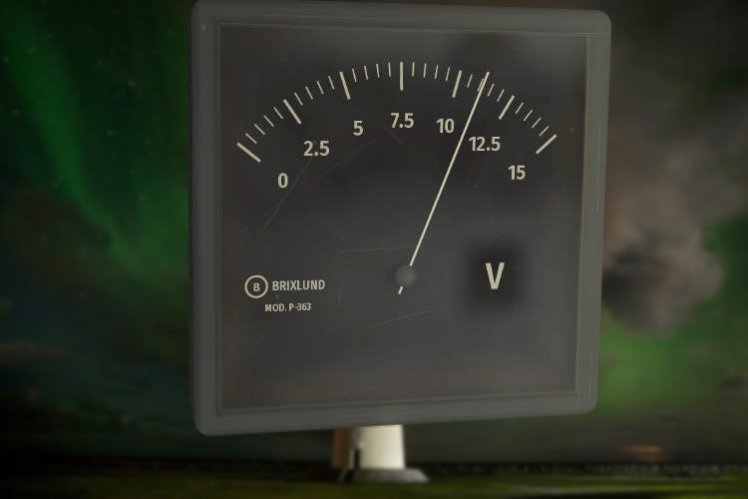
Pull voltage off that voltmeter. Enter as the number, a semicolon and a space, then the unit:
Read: 11; V
